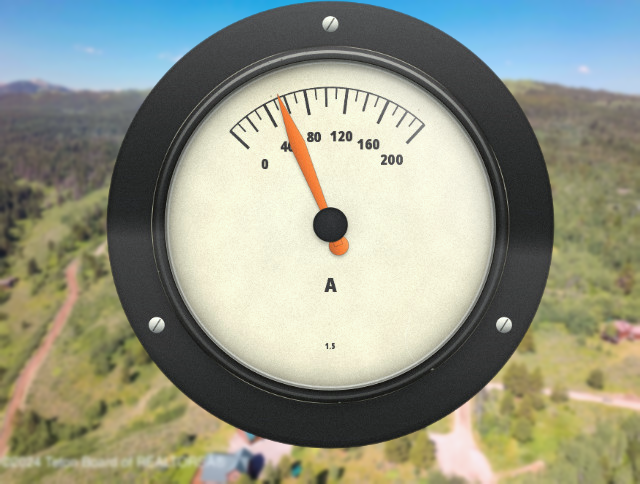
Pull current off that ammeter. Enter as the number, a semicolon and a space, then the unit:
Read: 55; A
